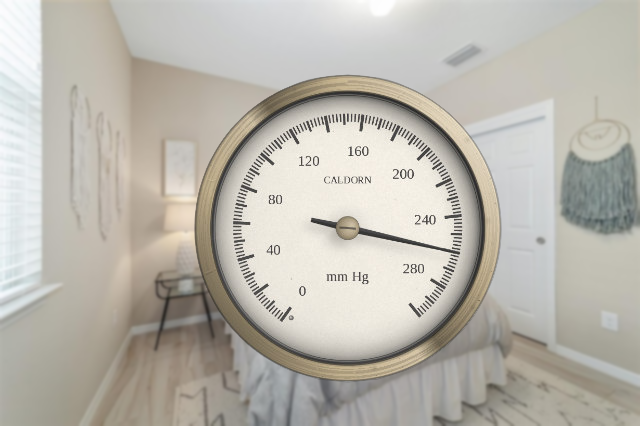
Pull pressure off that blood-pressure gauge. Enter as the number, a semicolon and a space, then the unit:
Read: 260; mmHg
